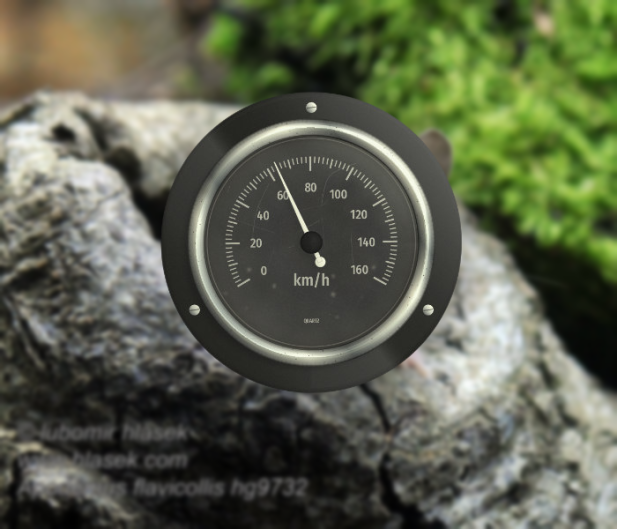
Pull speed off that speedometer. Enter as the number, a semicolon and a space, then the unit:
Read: 64; km/h
